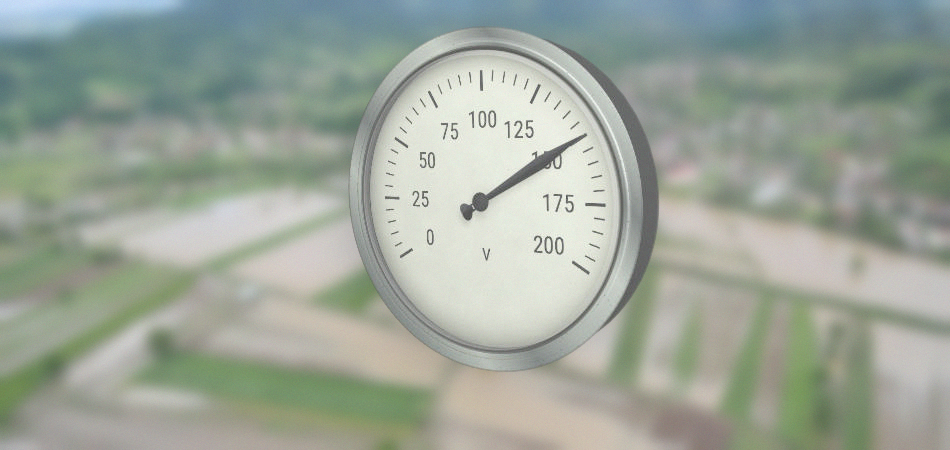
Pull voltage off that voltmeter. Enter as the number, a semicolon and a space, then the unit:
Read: 150; V
